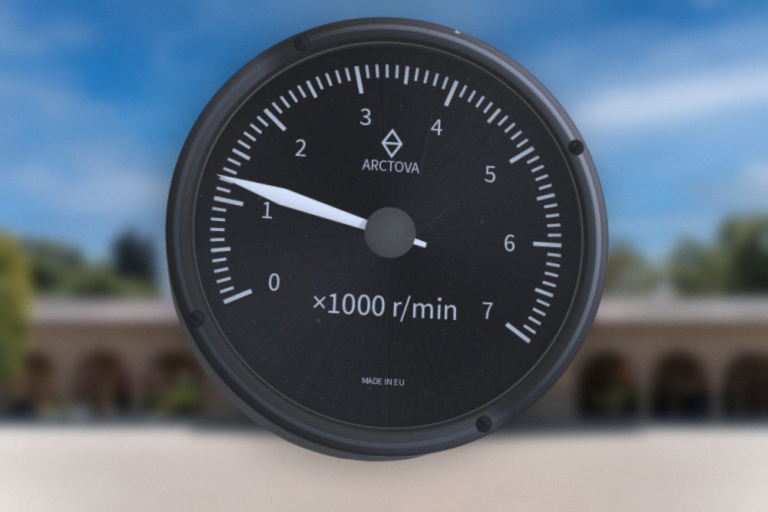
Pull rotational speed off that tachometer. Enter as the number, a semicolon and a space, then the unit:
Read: 1200; rpm
